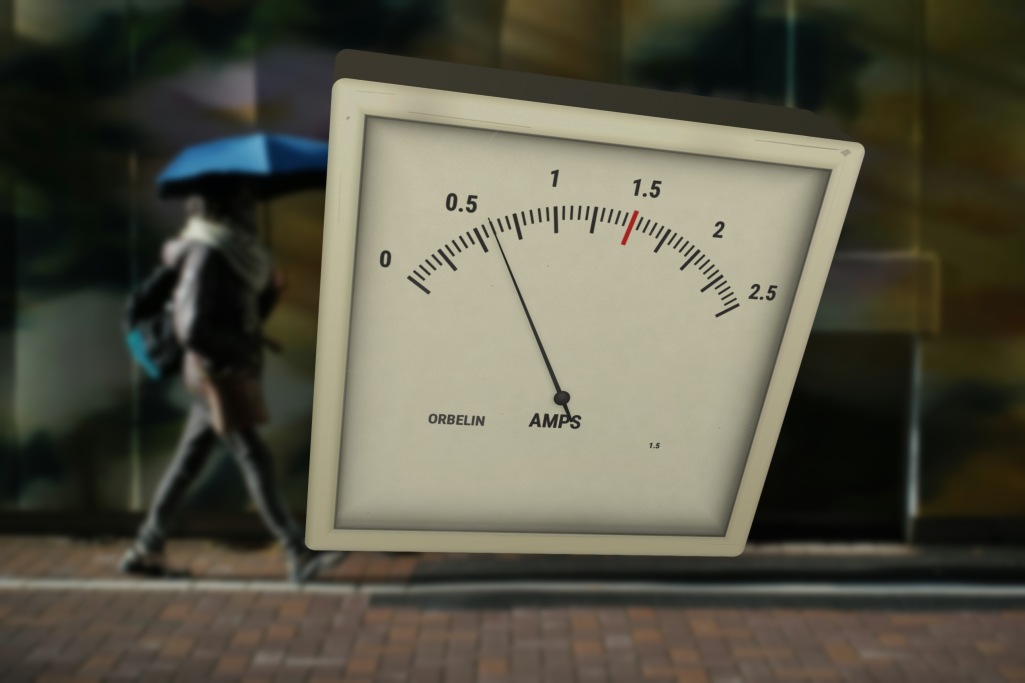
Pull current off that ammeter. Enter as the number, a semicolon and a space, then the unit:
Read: 0.6; A
